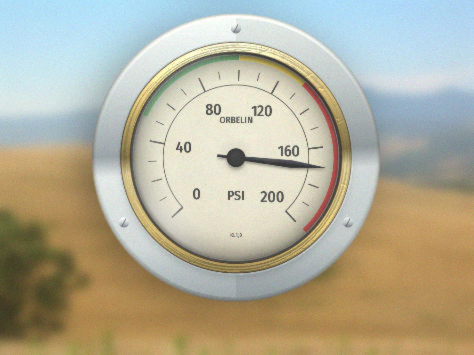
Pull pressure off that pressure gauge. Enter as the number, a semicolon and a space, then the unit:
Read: 170; psi
